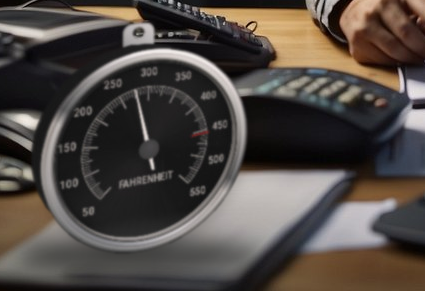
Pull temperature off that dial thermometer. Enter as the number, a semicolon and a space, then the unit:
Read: 275; °F
